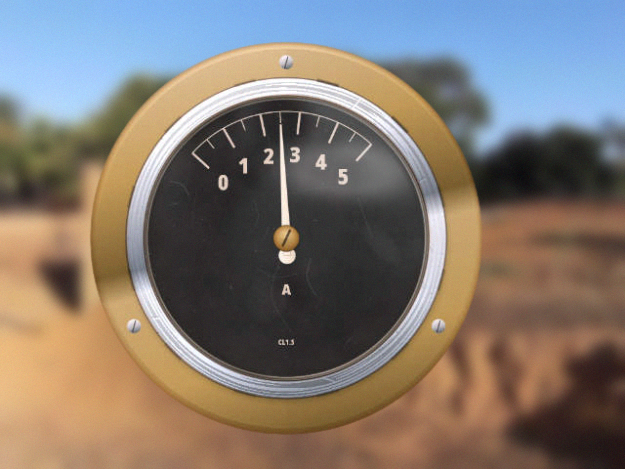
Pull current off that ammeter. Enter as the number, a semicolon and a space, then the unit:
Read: 2.5; A
